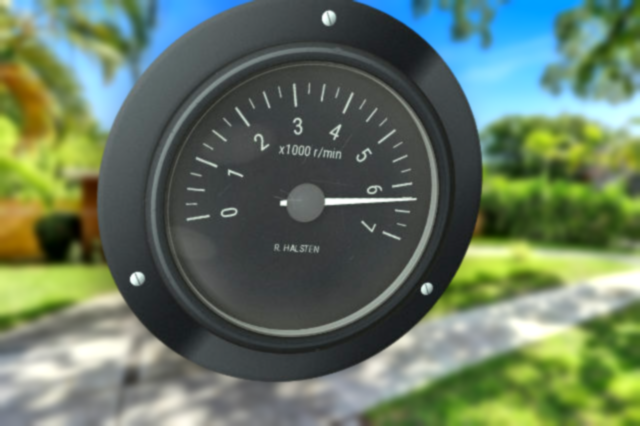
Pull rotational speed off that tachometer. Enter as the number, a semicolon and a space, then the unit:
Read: 6250; rpm
